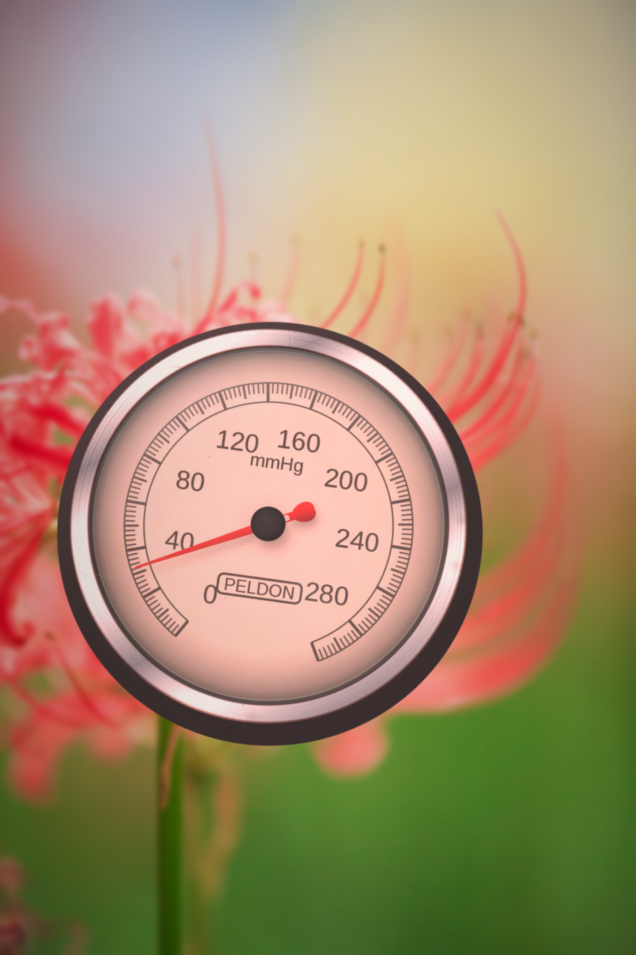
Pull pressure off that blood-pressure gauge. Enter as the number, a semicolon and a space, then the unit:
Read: 32; mmHg
